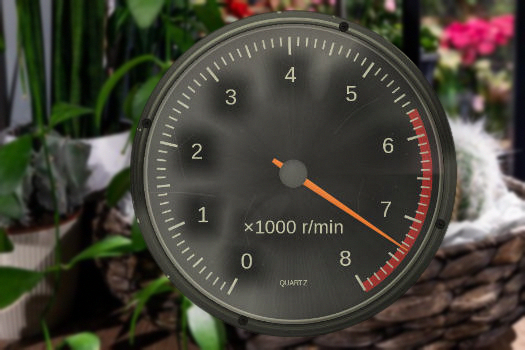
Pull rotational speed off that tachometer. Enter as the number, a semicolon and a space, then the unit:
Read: 7350; rpm
